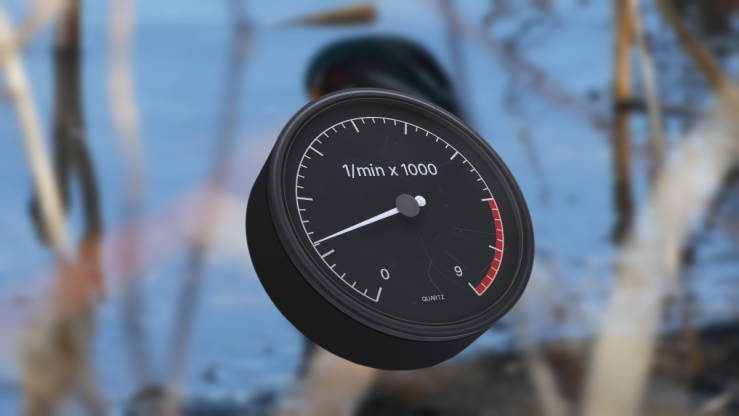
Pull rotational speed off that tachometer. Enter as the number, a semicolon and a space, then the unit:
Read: 1200; rpm
